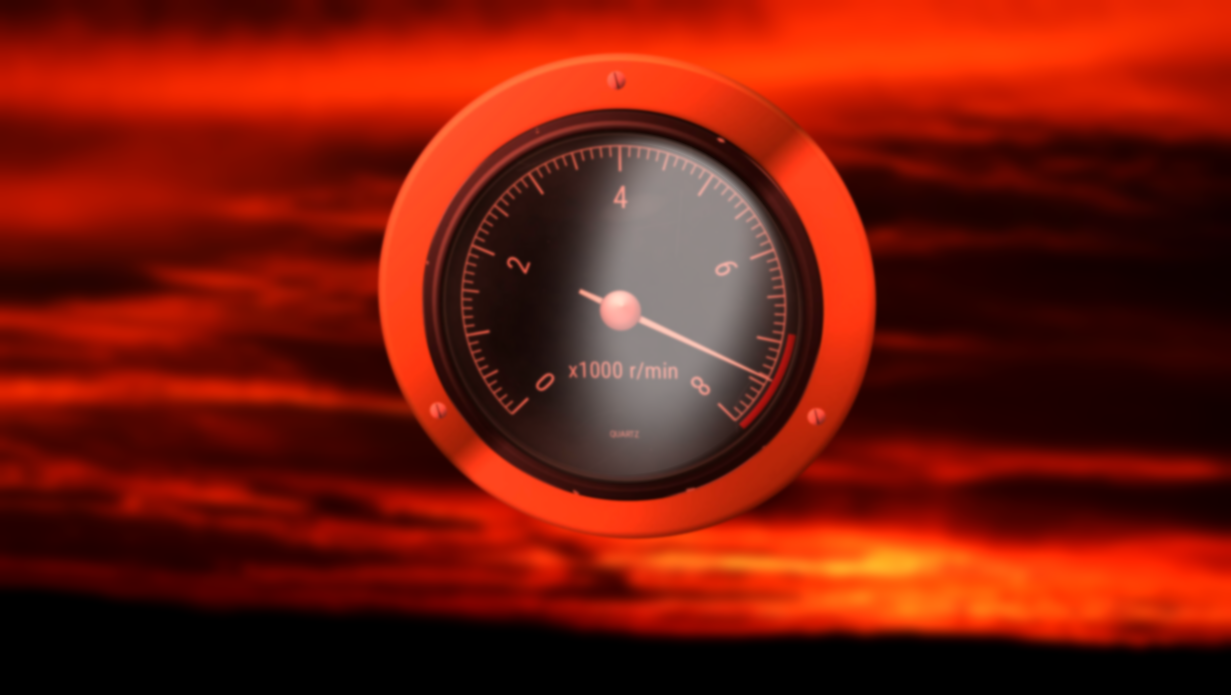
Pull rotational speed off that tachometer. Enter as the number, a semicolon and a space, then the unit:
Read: 7400; rpm
